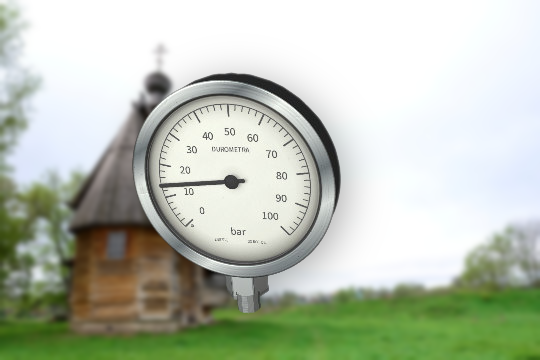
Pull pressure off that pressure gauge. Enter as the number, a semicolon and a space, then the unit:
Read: 14; bar
